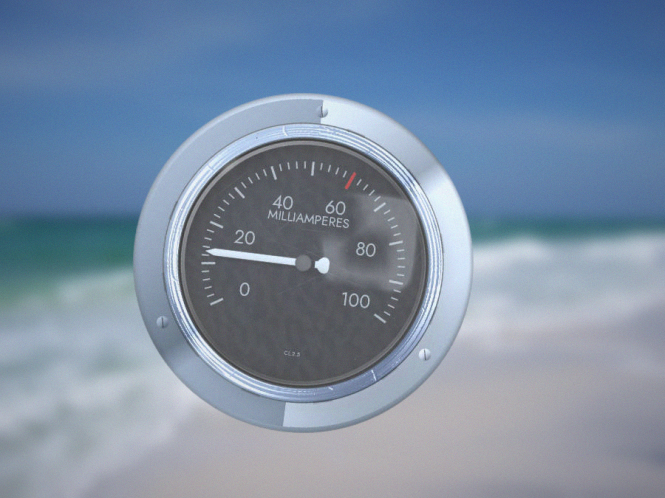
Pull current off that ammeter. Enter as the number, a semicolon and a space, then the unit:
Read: 13; mA
